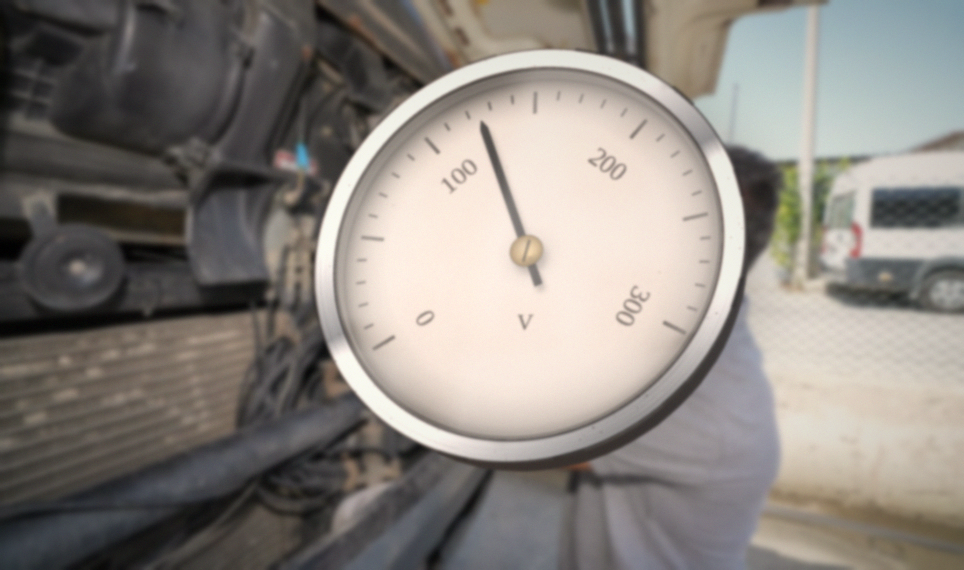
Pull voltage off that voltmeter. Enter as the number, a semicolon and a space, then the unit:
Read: 125; V
